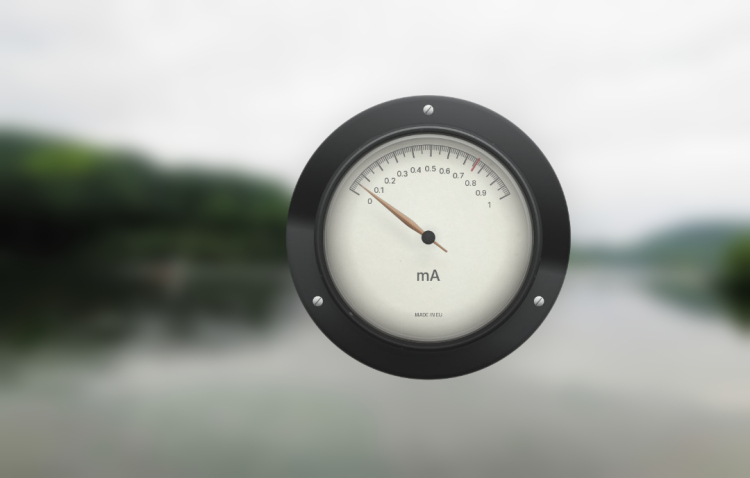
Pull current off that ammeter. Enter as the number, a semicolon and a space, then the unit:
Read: 0.05; mA
